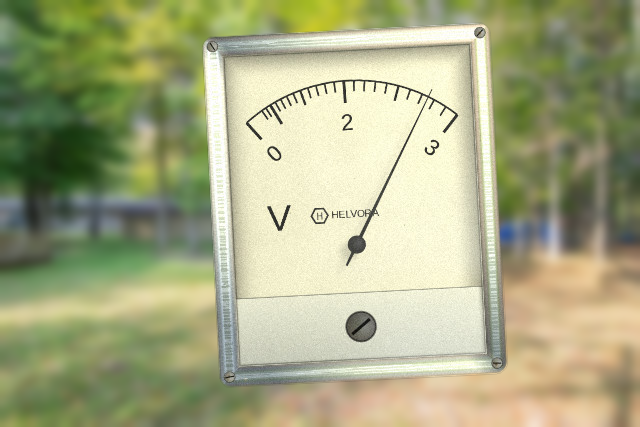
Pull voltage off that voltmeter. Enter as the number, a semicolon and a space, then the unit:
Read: 2.75; V
